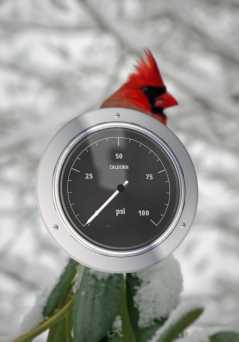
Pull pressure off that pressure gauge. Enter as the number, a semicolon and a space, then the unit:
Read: 0; psi
